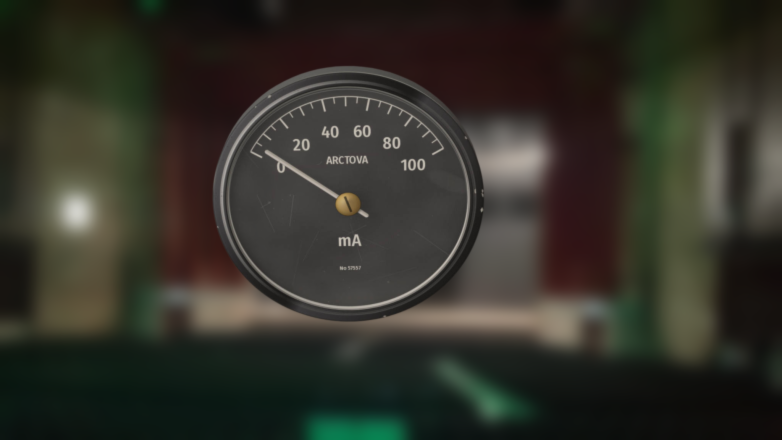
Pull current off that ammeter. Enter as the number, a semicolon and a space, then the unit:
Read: 5; mA
